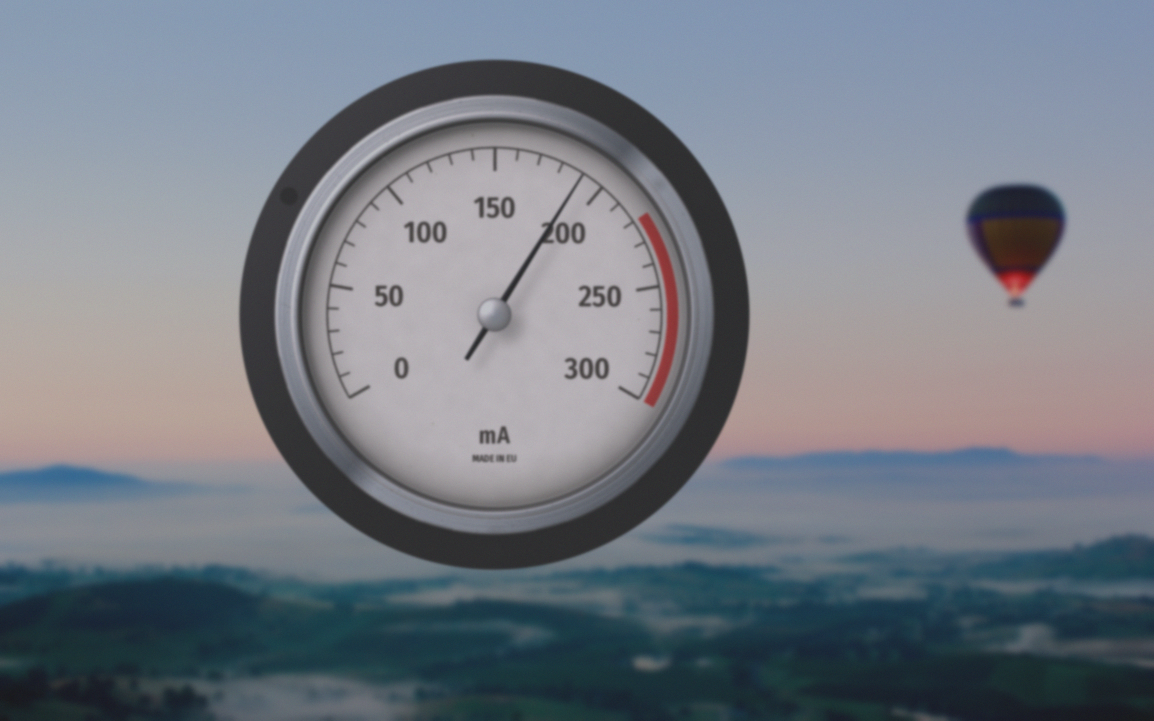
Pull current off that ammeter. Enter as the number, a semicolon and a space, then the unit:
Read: 190; mA
